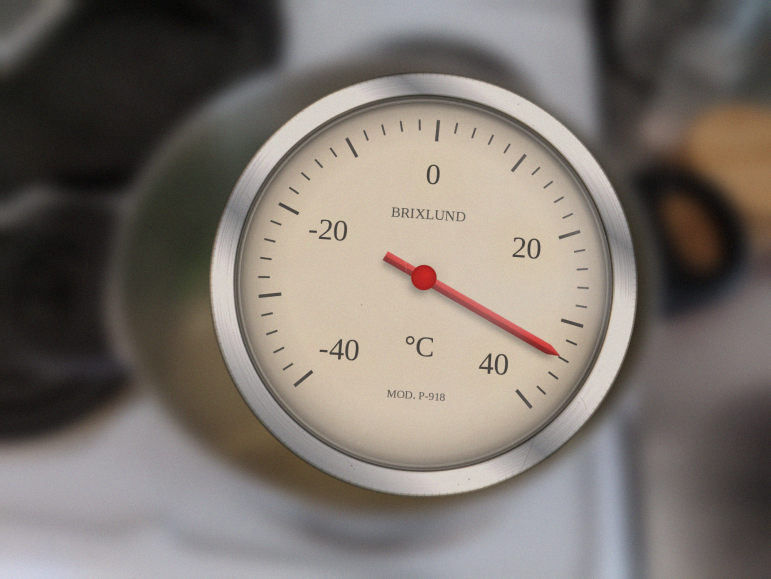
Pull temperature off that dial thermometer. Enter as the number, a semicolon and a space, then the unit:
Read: 34; °C
